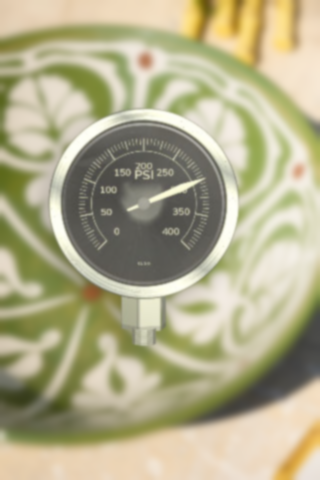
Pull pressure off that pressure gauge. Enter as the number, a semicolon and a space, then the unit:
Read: 300; psi
